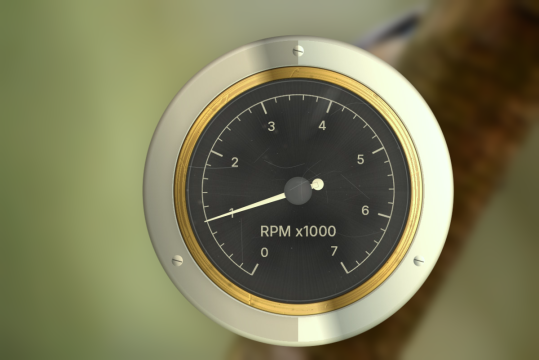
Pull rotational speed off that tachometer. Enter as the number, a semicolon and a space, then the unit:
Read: 1000; rpm
